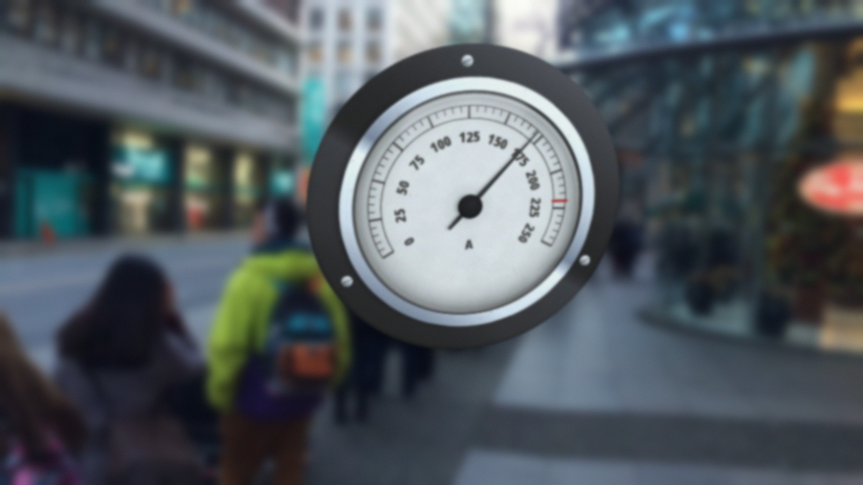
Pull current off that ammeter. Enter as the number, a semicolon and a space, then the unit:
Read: 170; A
